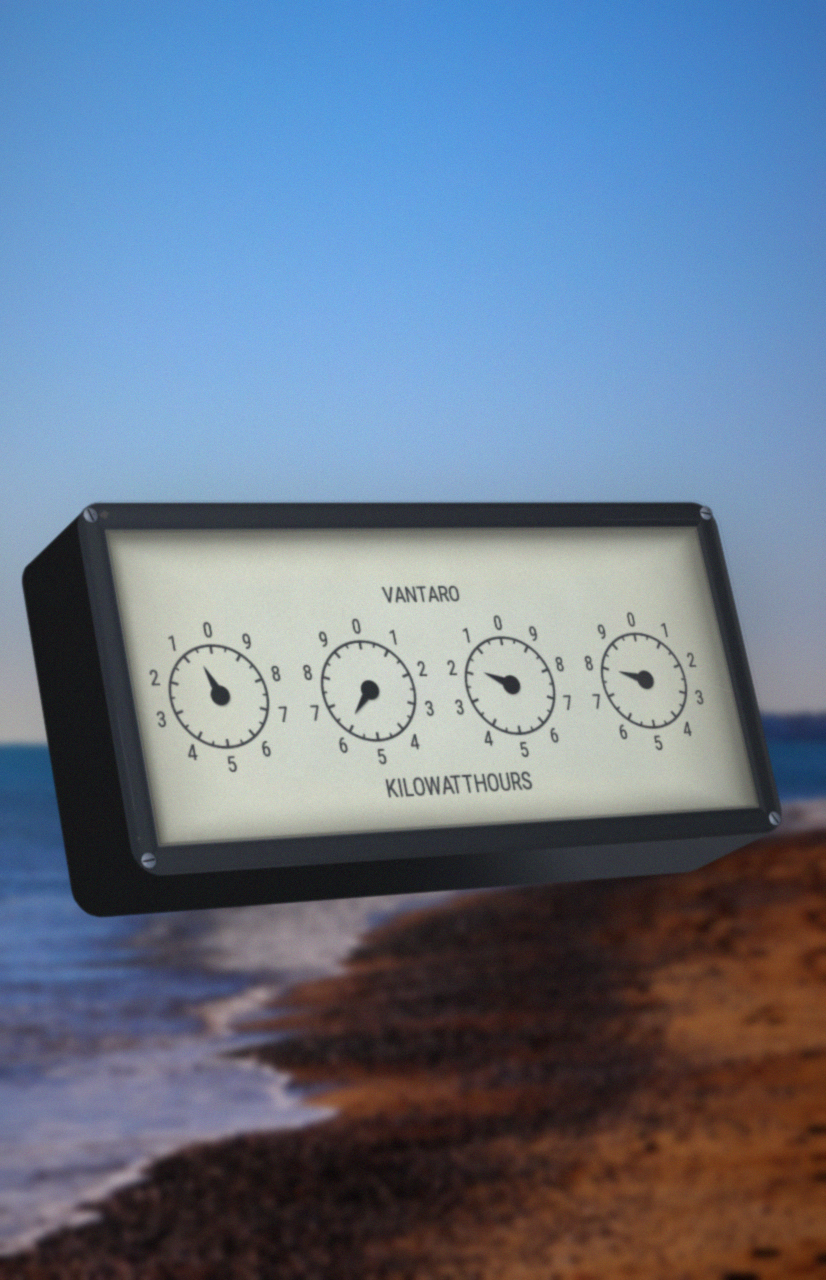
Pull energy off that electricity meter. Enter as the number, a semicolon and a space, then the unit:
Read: 618; kWh
